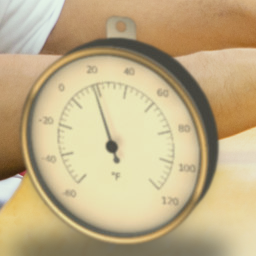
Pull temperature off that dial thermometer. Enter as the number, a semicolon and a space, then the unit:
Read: 20; °F
